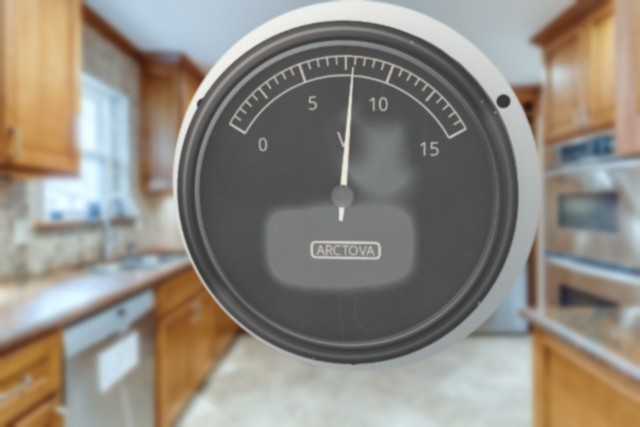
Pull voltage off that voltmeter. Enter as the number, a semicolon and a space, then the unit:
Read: 8; V
